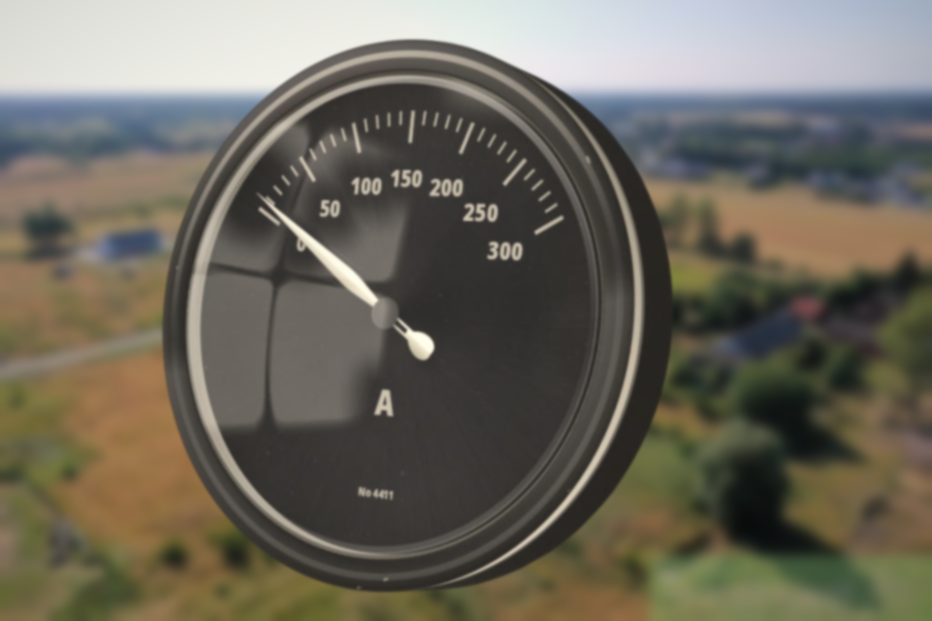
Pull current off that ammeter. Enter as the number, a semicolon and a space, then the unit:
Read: 10; A
